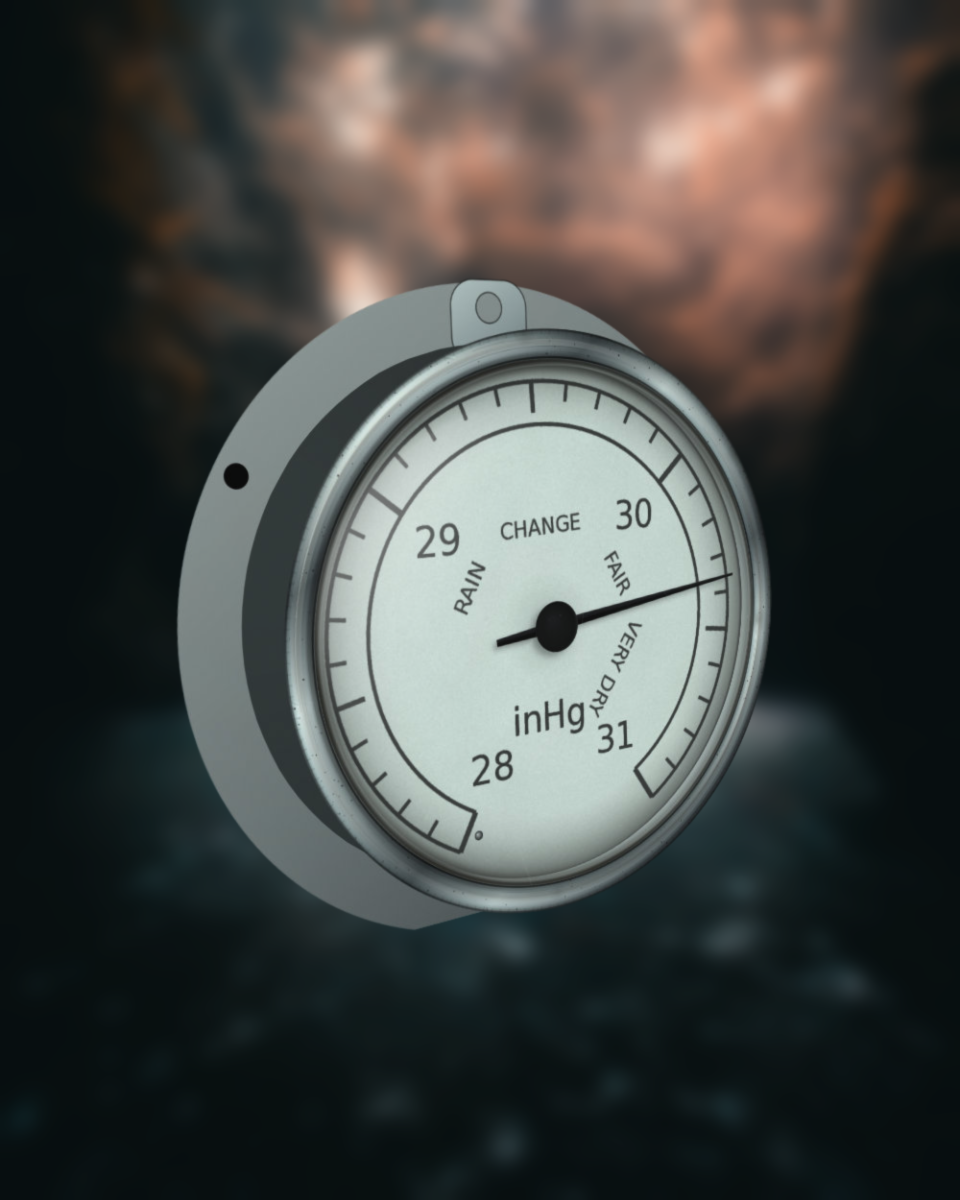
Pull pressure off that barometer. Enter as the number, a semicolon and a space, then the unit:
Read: 30.35; inHg
